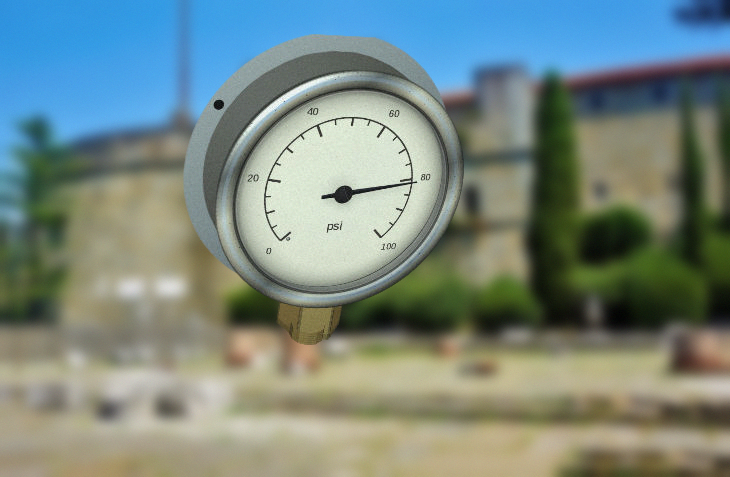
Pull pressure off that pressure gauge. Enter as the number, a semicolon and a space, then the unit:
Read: 80; psi
